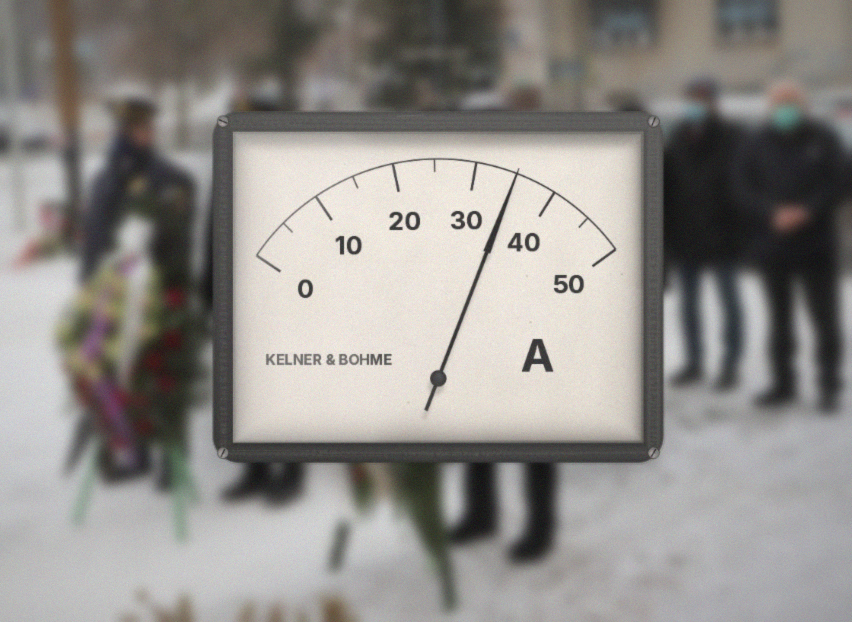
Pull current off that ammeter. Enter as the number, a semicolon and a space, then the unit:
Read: 35; A
